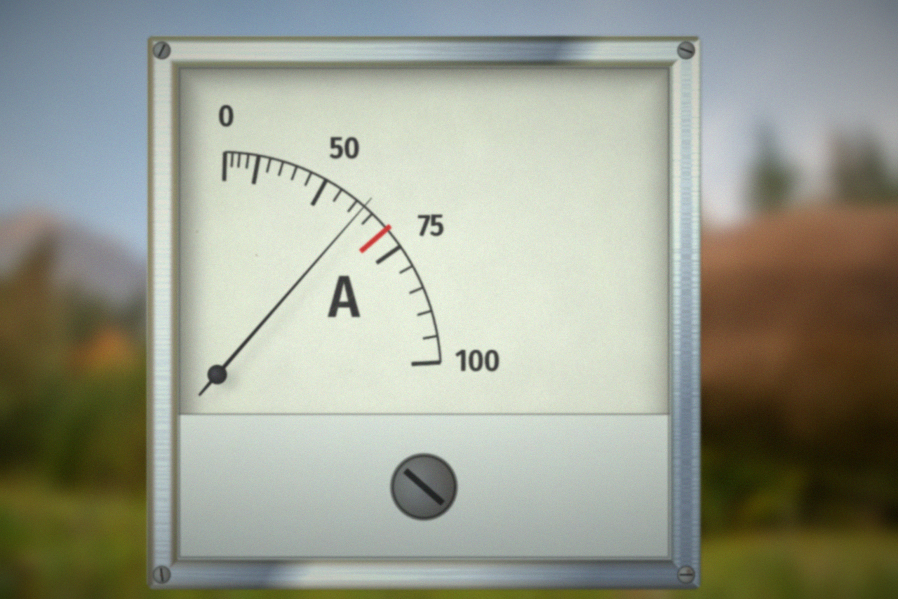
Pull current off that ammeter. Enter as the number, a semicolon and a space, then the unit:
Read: 62.5; A
